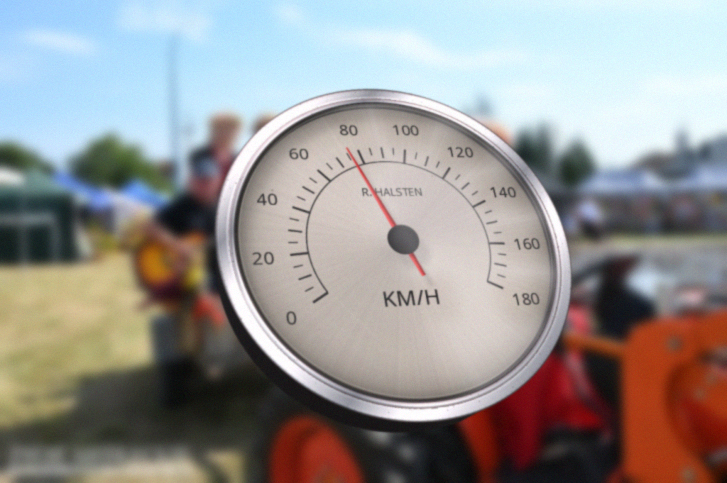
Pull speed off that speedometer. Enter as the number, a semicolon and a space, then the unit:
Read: 75; km/h
